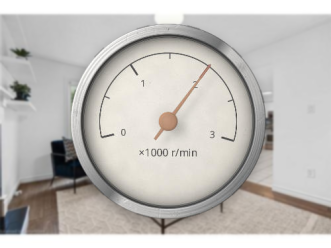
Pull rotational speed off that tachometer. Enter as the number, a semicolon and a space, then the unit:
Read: 2000; rpm
